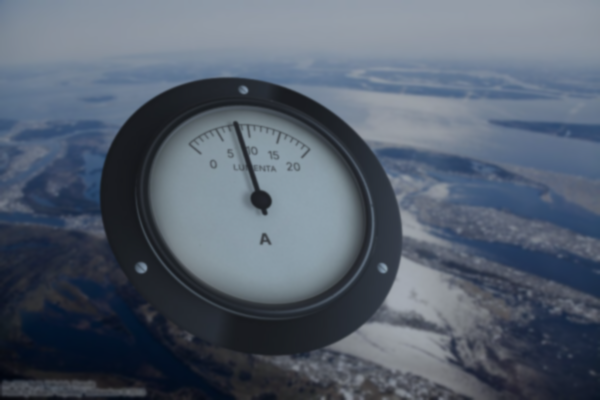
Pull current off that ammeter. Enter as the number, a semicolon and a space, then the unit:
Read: 8; A
